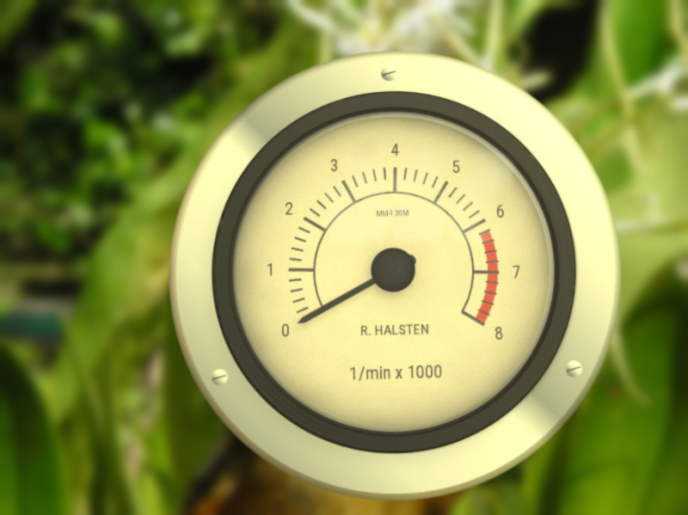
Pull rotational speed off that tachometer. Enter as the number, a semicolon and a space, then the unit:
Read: 0; rpm
